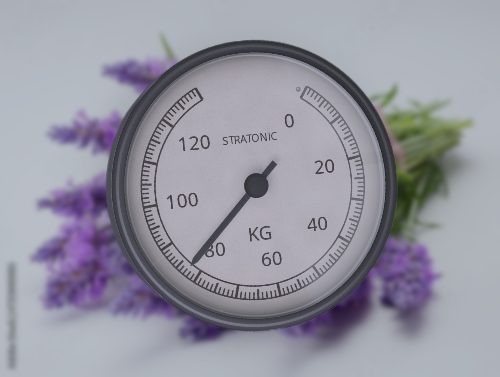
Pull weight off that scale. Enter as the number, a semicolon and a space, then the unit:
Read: 83; kg
